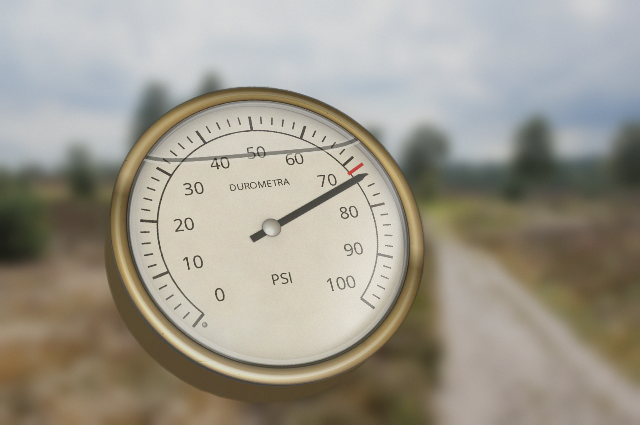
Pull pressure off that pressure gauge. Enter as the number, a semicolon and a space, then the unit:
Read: 74; psi
